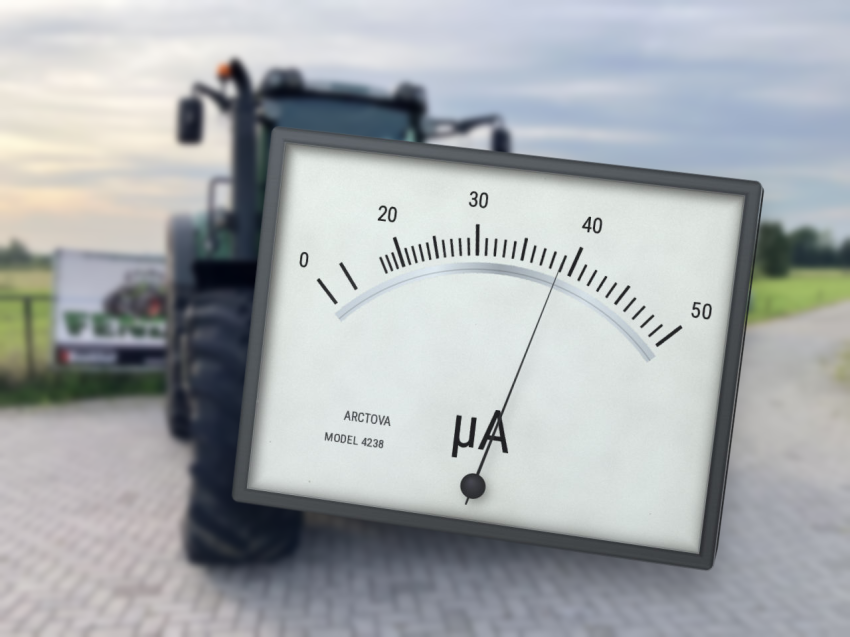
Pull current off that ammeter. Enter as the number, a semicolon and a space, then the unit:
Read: 39; µA
